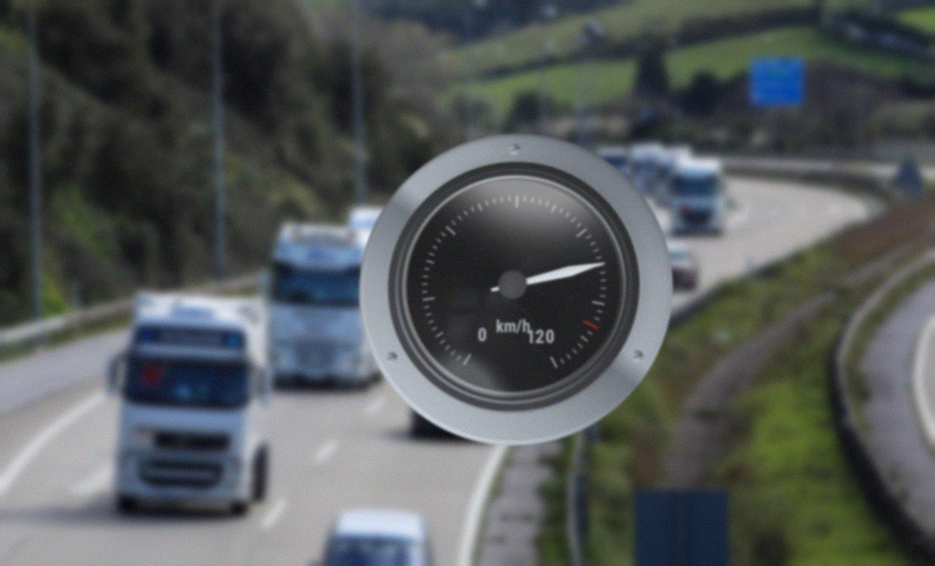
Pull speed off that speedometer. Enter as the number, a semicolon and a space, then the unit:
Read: 90; km/h
